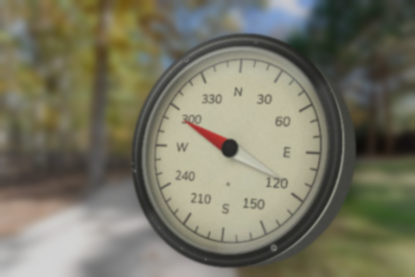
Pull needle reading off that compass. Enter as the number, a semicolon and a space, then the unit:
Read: 295; °
